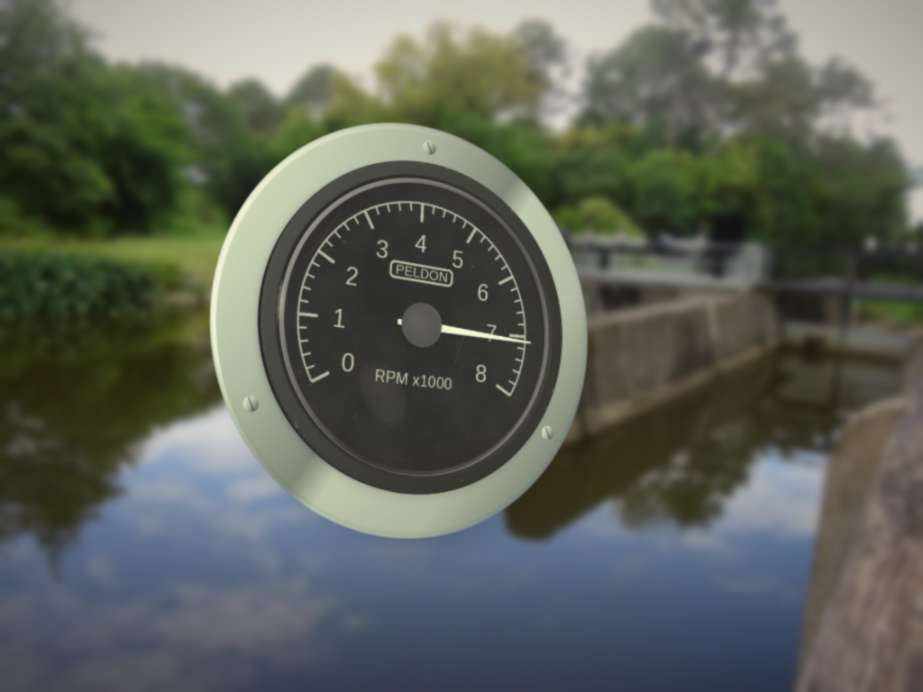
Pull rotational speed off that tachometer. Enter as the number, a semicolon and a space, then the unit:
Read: 7100; rpm
